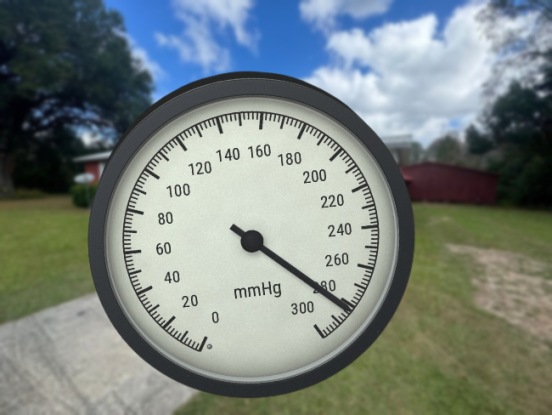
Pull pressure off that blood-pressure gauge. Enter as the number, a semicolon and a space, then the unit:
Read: 282; mmHg
